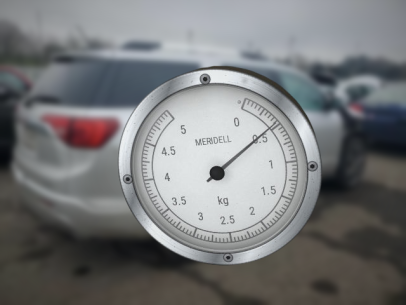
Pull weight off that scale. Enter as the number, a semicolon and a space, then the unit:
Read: 0.45; kg
